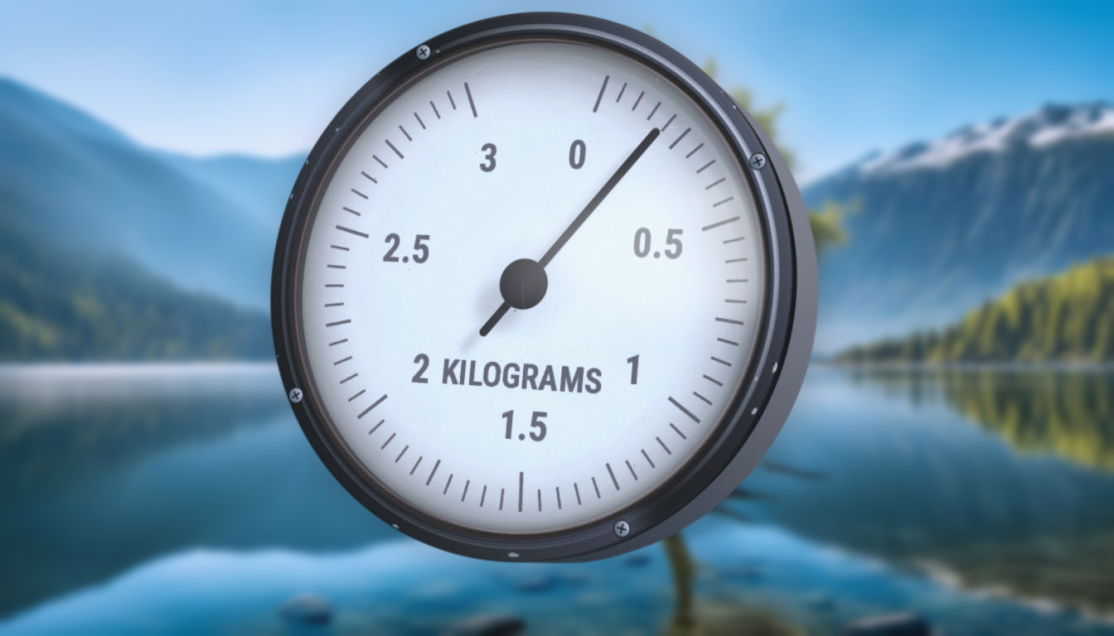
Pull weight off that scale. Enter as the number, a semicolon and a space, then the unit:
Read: 0.2; kg
